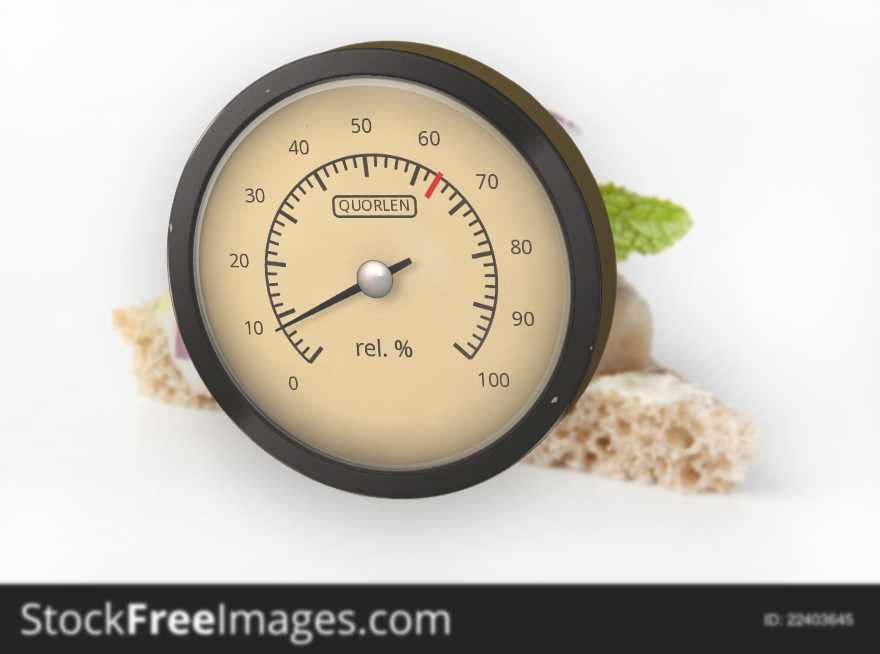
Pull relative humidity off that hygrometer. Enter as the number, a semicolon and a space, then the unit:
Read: 8; %
